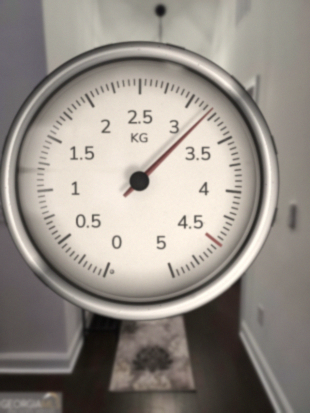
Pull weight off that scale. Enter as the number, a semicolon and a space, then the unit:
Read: 3.2; kg
